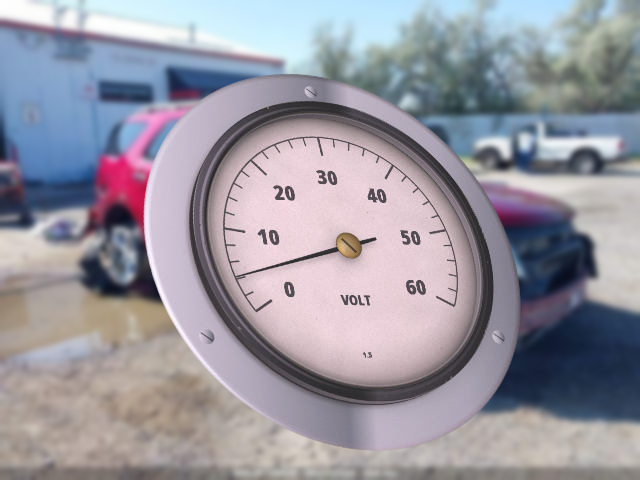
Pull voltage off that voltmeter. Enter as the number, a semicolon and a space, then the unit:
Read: 4; V
